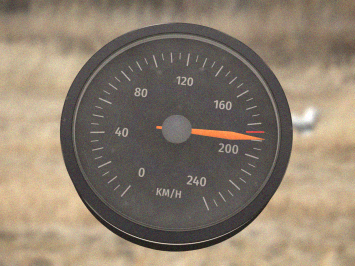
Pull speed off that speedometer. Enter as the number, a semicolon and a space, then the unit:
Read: 190; km/h
